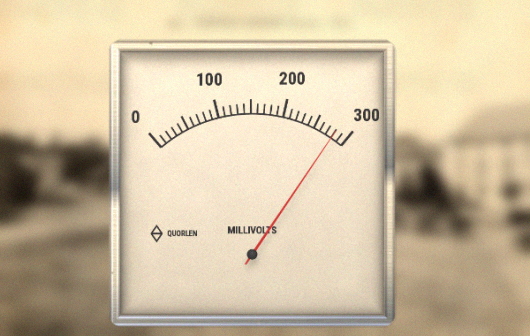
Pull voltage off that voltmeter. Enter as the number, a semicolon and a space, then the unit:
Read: 280; mV
